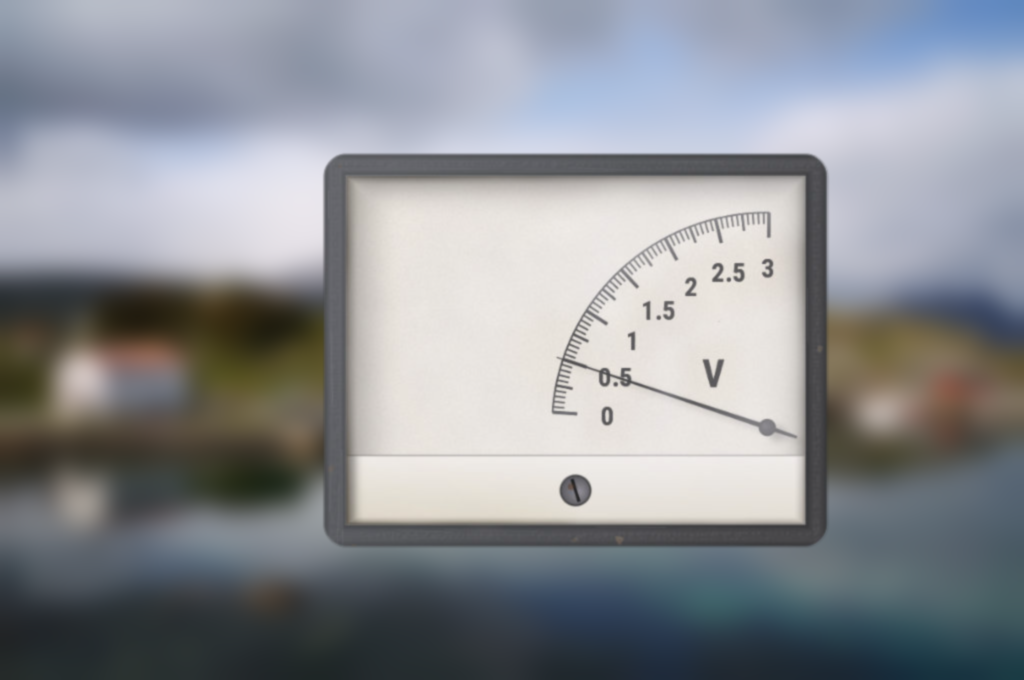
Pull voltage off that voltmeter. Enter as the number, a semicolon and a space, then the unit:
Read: 0.5; V
